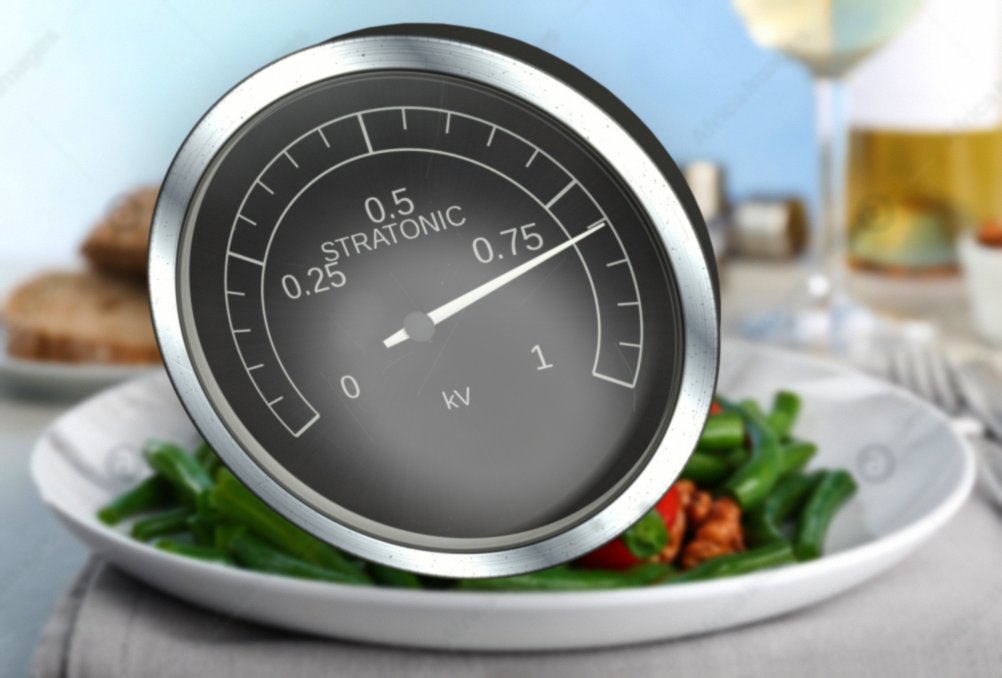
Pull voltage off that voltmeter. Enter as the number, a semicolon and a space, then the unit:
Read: 0.8; kV
